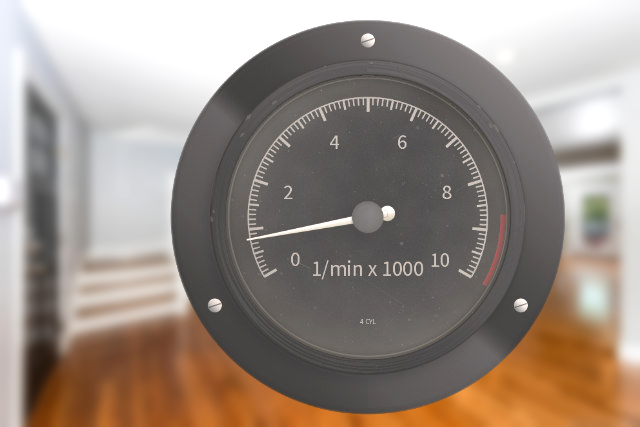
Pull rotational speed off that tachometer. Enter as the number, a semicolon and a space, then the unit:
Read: 800; rpm
